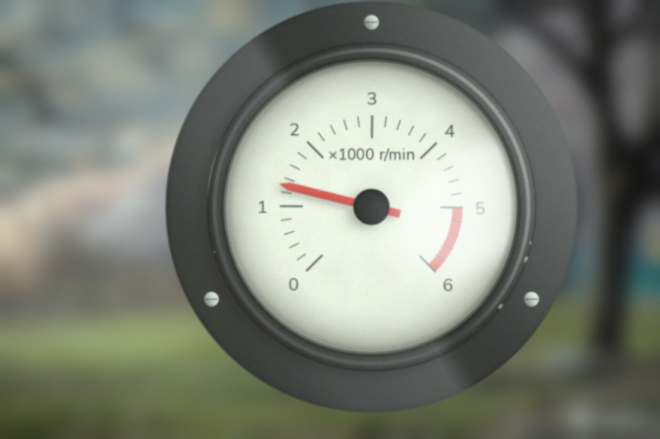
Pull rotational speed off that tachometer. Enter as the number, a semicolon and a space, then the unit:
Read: 1300; rpm
